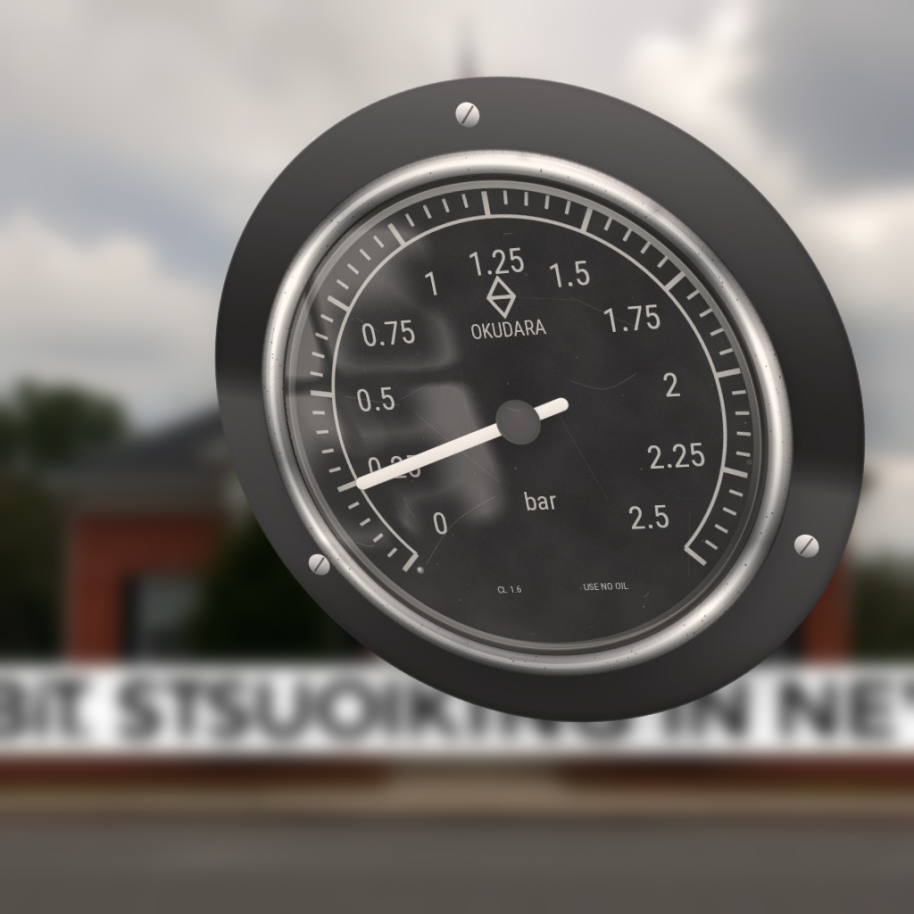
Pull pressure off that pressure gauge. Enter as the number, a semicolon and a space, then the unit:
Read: 0.25; bar
